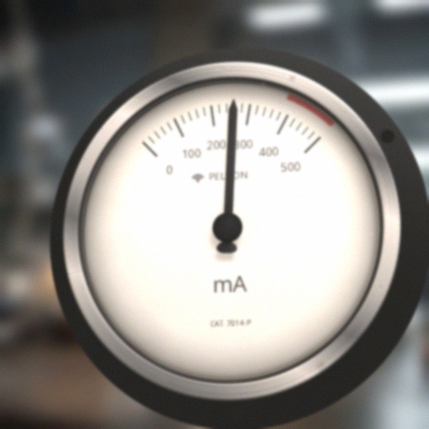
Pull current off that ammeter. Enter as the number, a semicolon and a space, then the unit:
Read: 260; mA
